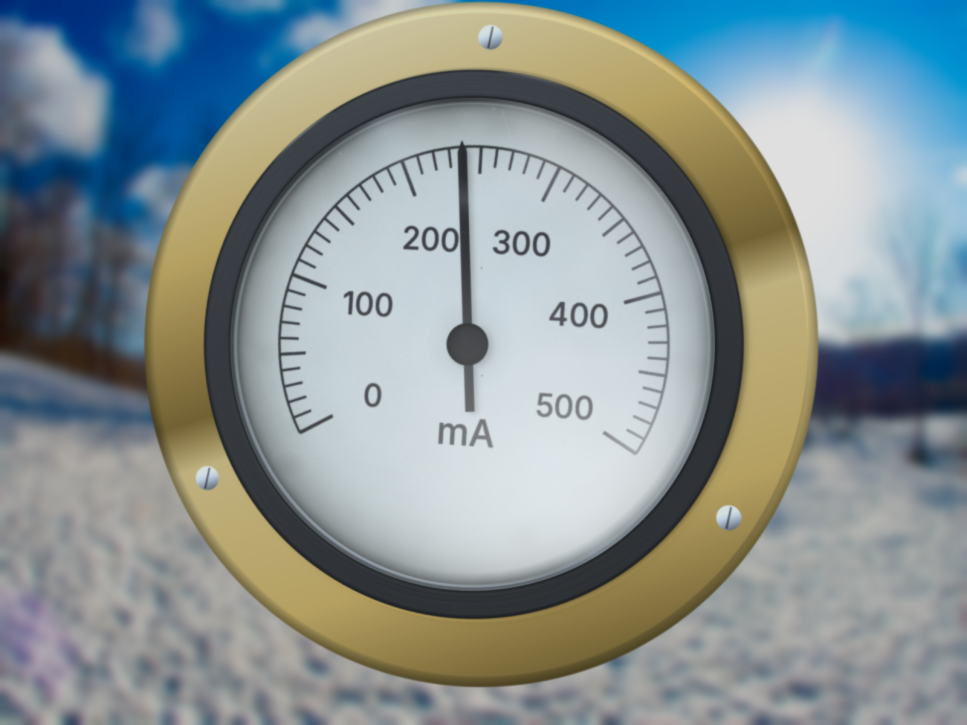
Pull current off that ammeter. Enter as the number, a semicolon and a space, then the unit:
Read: 240; mA
